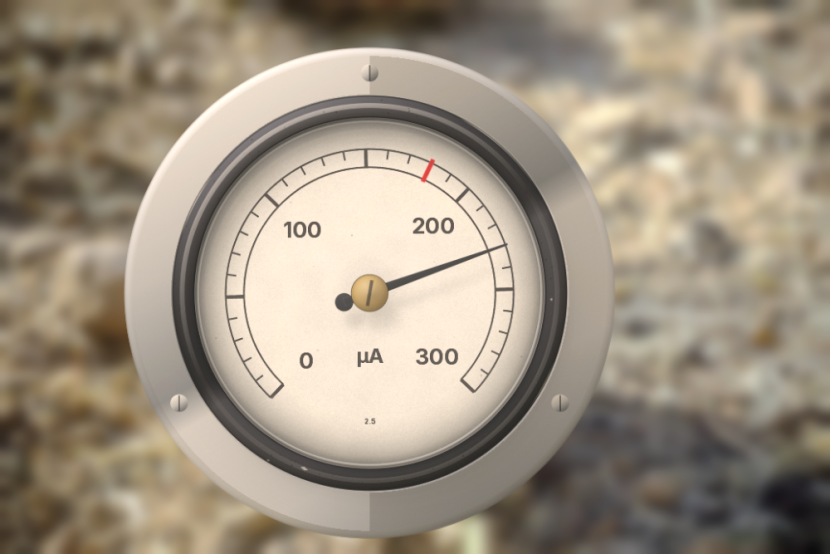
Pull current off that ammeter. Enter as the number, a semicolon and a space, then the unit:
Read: 230; µA
